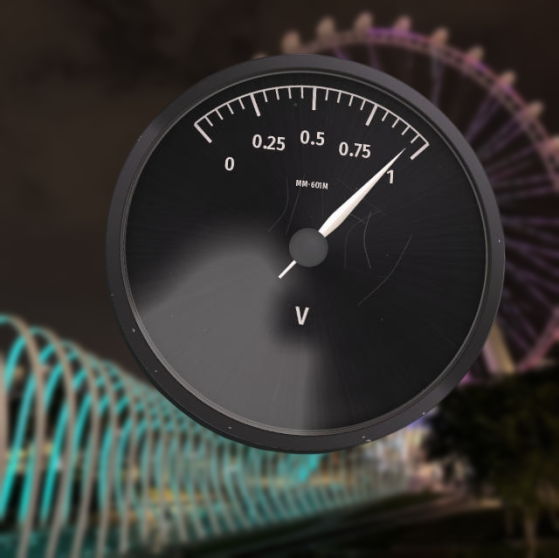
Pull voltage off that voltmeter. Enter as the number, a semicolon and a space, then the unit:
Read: 0.95; V
